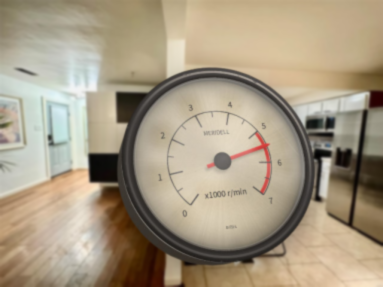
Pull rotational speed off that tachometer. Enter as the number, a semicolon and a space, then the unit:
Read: 5500; rpm
